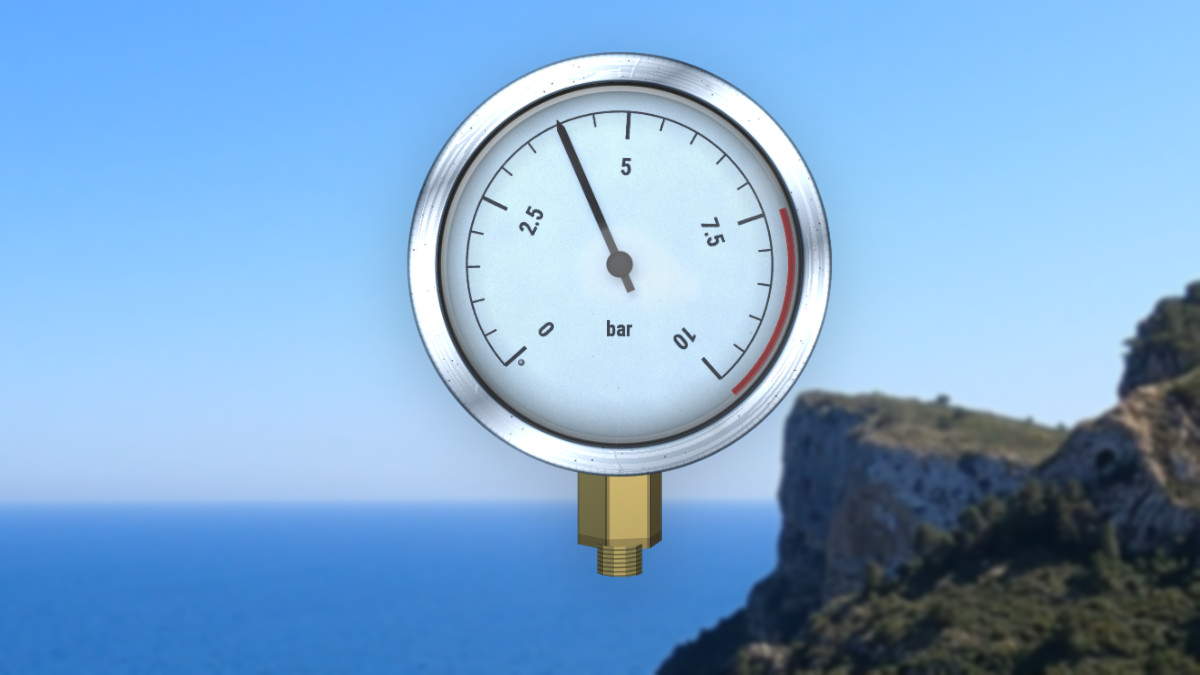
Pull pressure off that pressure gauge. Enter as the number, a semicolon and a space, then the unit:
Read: 4; bar
